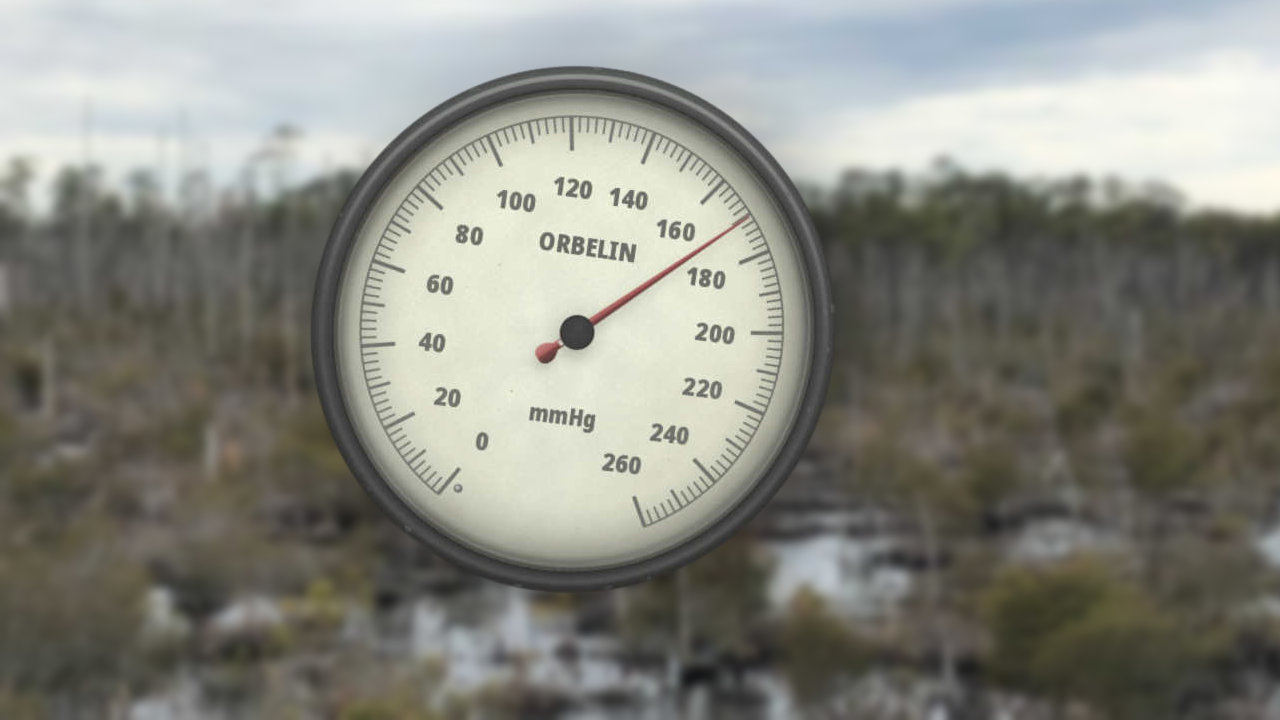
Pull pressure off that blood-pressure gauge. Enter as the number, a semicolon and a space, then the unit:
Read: 170; mmHg
